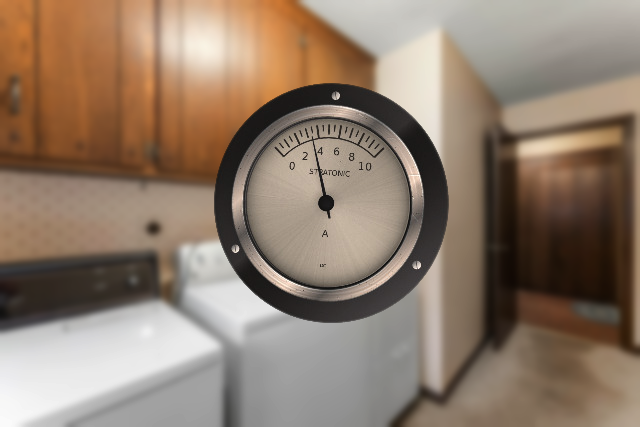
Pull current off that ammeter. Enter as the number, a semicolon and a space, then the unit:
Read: 3.5; A
